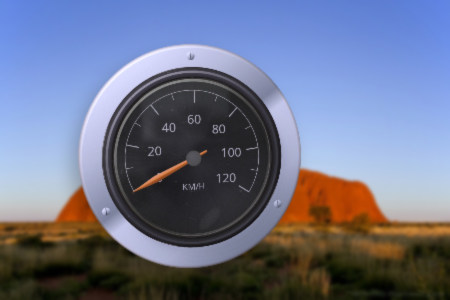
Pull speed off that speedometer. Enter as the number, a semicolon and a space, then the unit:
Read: 0; km/h
